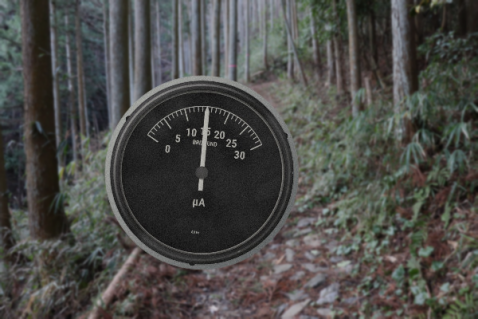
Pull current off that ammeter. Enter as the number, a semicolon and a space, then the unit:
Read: 15; µA
